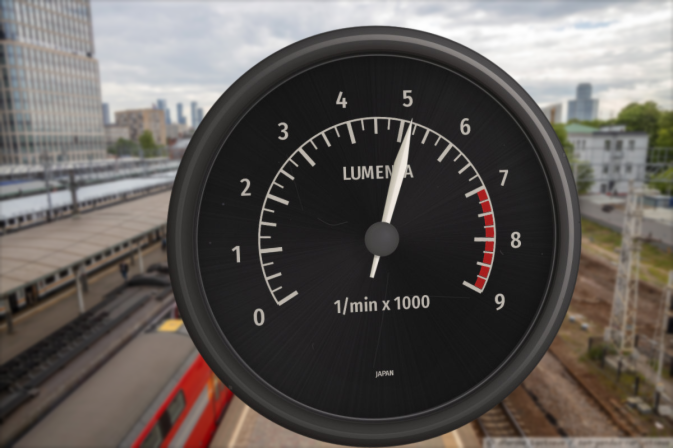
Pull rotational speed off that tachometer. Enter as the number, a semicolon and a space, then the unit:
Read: 5125; rpm
